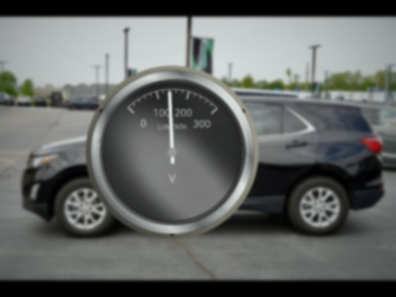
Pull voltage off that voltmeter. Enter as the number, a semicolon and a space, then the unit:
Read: 140; V
